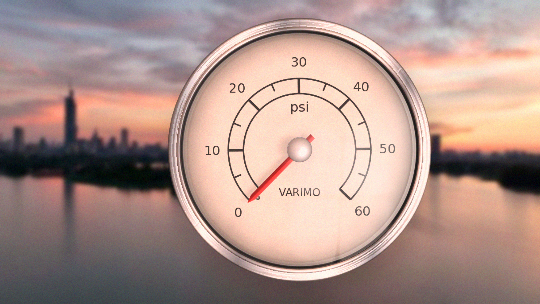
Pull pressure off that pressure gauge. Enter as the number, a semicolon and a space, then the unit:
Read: 0; psi
